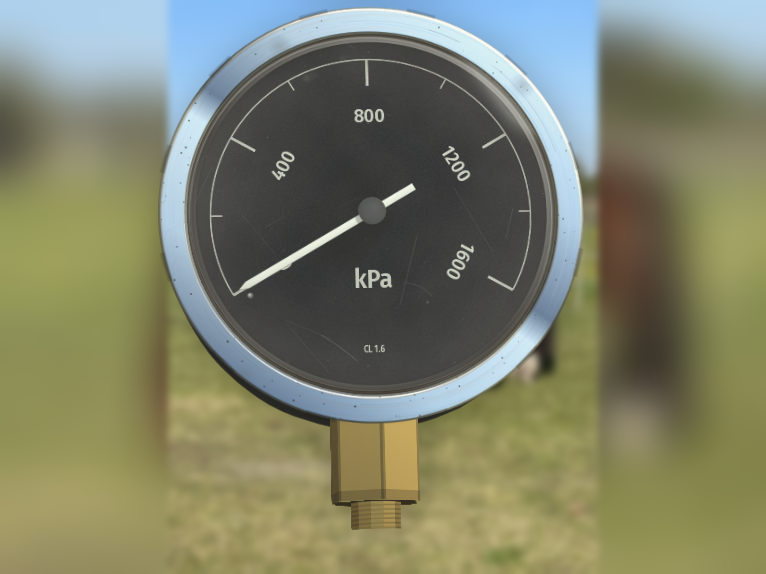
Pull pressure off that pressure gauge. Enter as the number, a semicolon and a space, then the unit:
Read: 0; kPa
